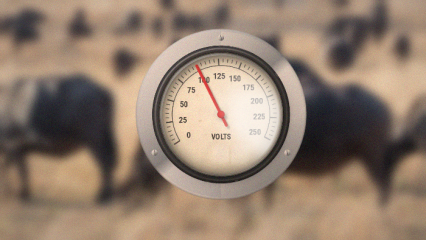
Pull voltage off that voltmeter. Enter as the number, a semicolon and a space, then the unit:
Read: 100; V
